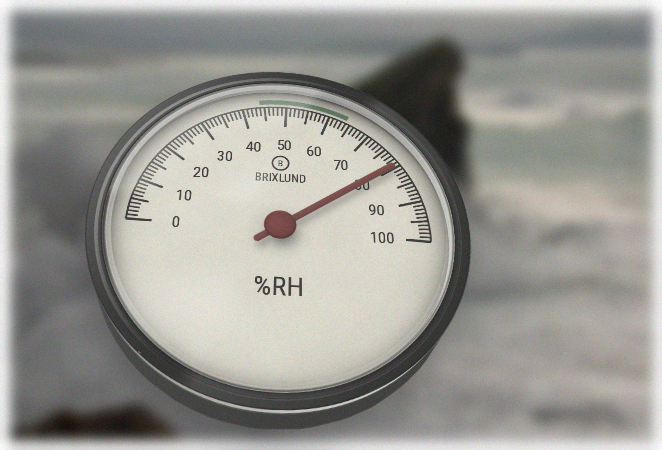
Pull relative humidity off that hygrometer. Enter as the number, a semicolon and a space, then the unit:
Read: 80; %
